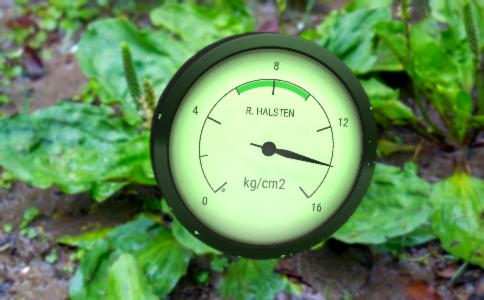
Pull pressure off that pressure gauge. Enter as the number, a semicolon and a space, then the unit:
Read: 14; kg/cm²
